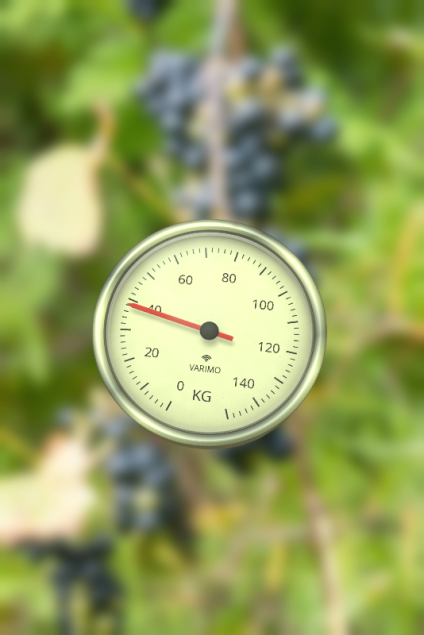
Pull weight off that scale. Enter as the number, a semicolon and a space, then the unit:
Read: 38; kg
